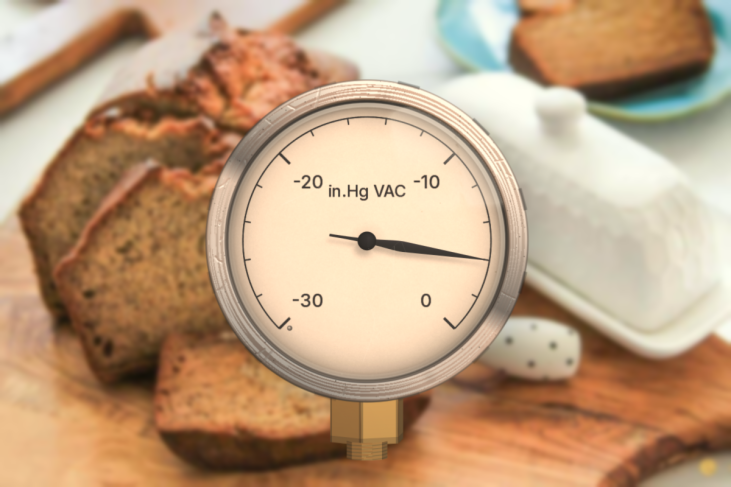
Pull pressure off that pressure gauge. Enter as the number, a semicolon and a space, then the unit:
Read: -4; inHg
